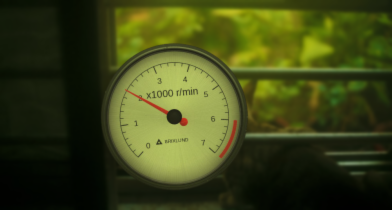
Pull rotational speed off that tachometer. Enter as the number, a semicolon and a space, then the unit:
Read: 2000; rpm
